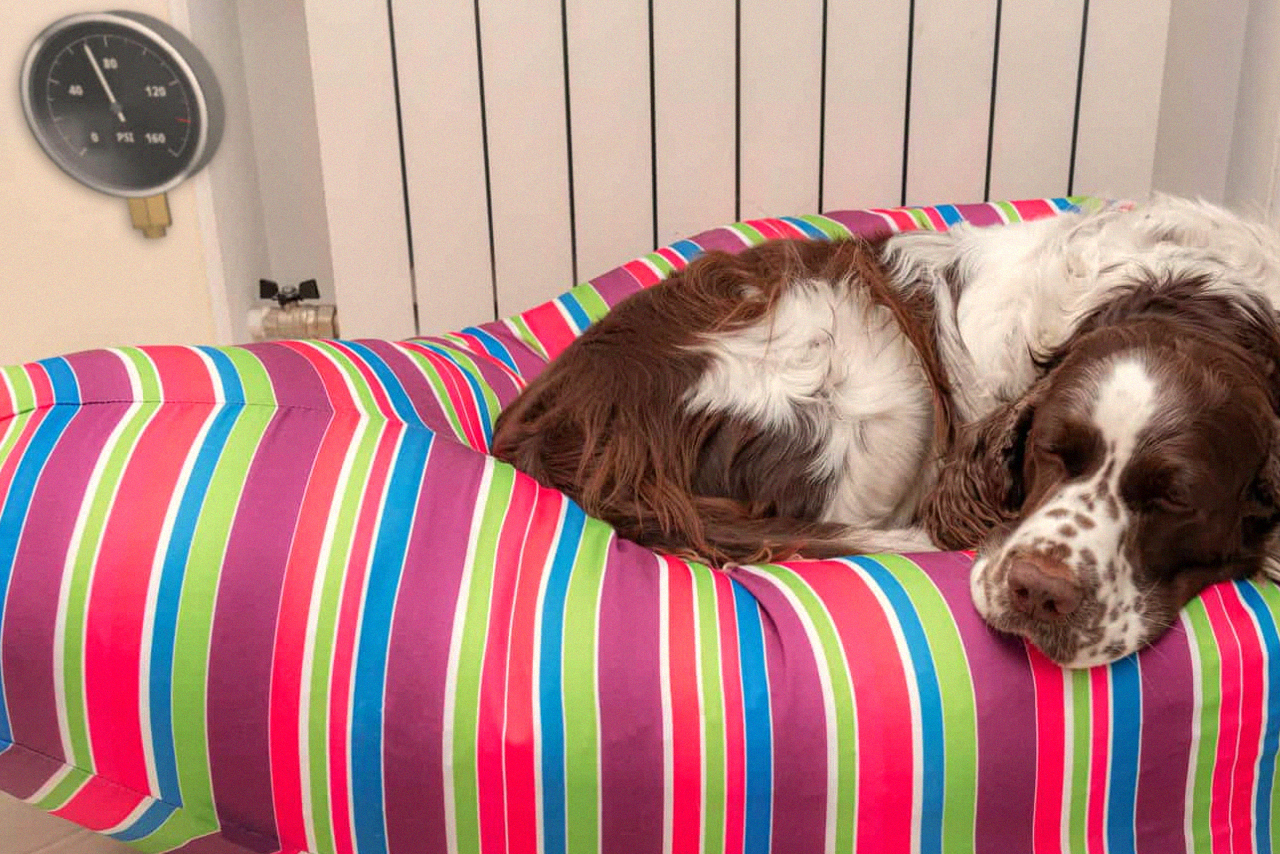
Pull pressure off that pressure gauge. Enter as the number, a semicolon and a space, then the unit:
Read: 70; psi
